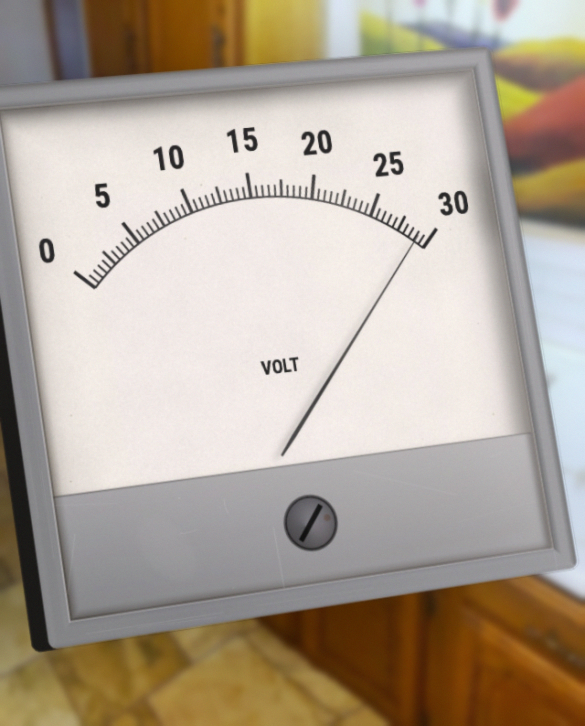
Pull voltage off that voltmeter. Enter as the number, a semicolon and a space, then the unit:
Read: 29; V
